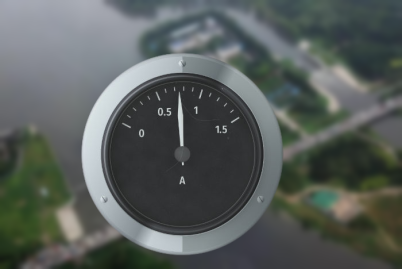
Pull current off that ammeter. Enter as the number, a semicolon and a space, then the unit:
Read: 0.75; A
